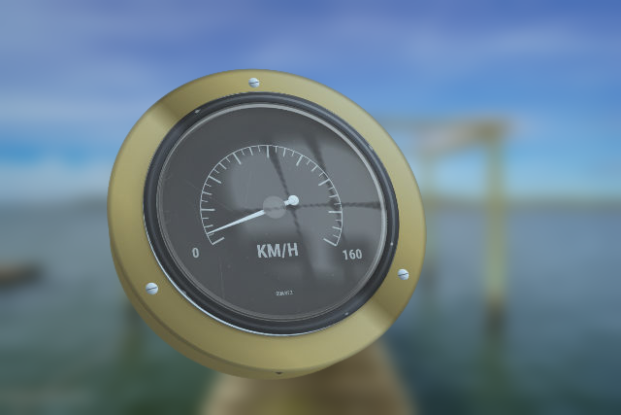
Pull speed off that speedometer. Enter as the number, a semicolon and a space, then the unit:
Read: 5; km/h
